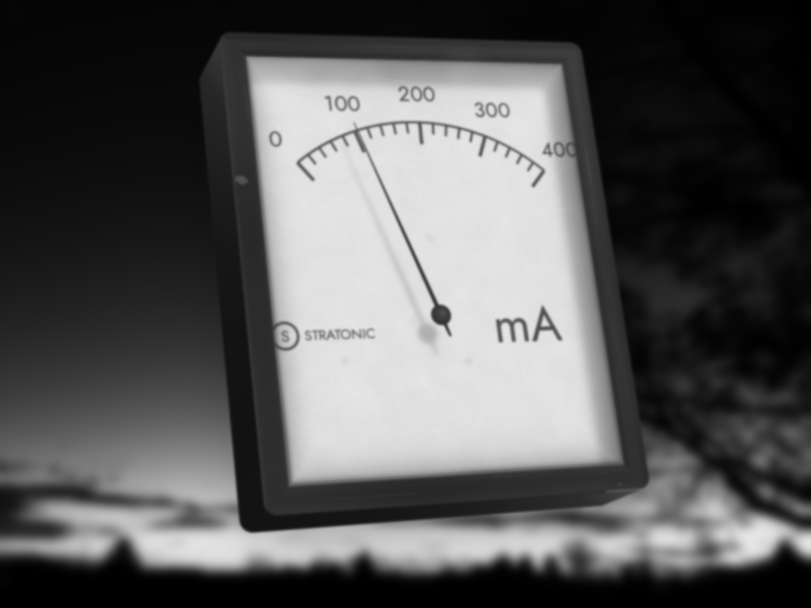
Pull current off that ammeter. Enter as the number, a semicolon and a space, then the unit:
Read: 100; mA
